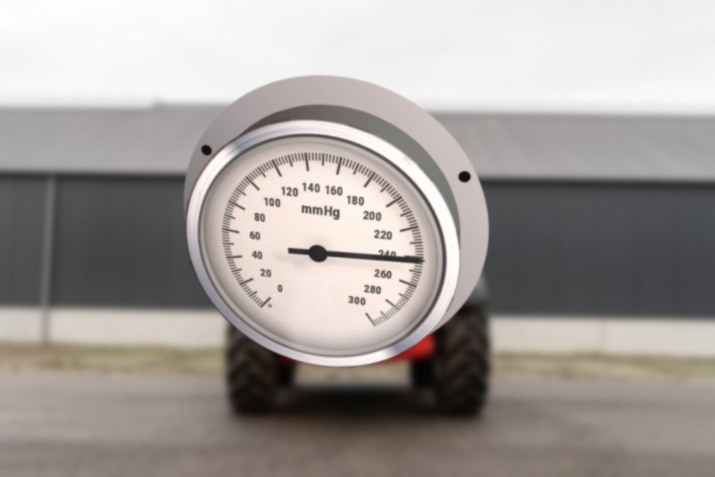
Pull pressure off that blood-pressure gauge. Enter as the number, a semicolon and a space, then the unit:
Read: 240; mmHg
